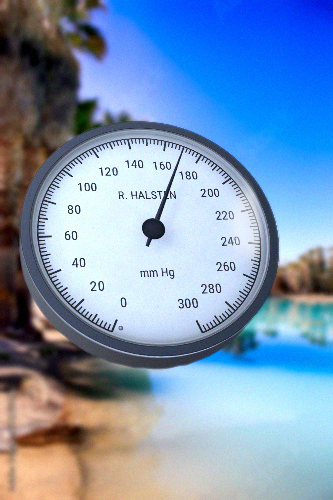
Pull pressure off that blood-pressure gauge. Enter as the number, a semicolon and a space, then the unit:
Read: 170; mmHg
